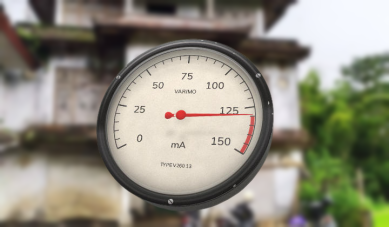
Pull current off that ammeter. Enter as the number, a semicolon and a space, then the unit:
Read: 130; mA
